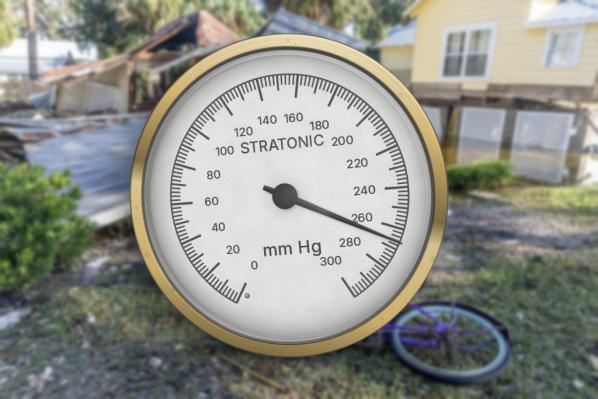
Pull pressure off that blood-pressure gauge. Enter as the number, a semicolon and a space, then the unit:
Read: 266; mmHg
